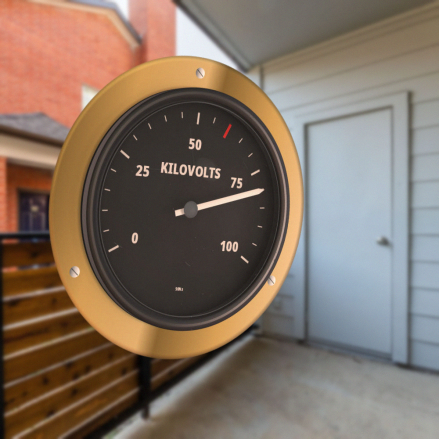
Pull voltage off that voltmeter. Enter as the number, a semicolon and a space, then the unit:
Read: 80; kV
